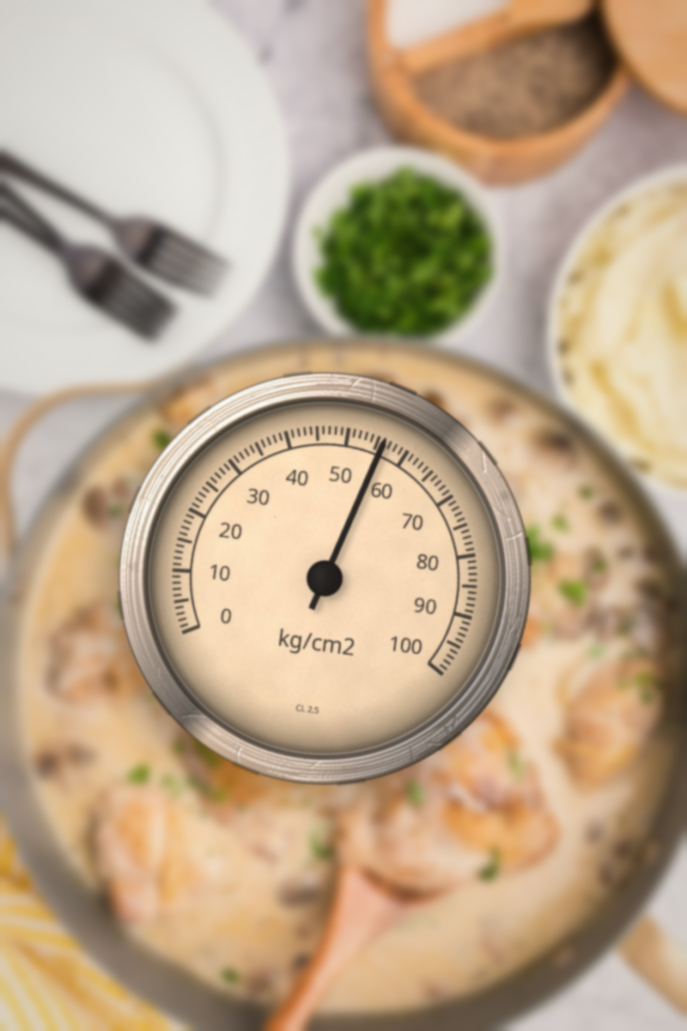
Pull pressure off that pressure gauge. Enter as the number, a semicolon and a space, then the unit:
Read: 56; kg/cm²
